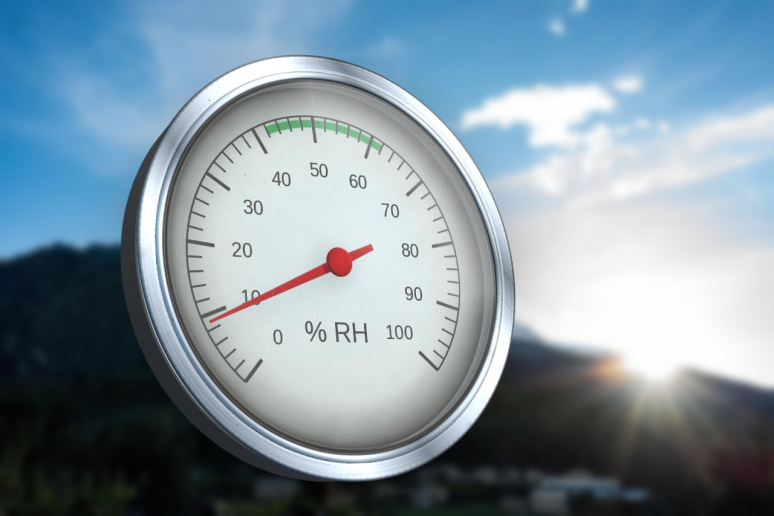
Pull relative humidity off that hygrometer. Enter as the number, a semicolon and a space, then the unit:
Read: 9; %
